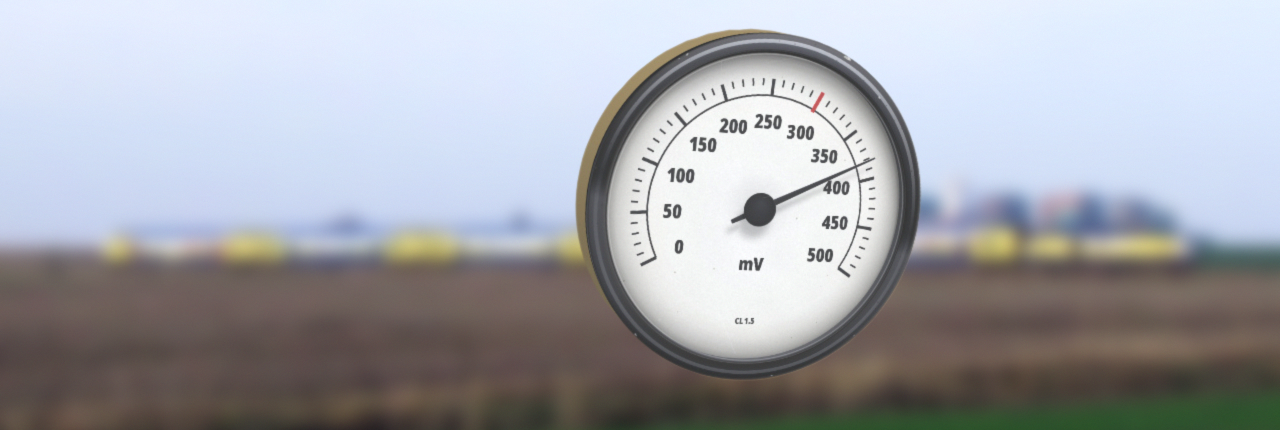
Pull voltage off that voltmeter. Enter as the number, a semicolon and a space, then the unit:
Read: 380; mV
